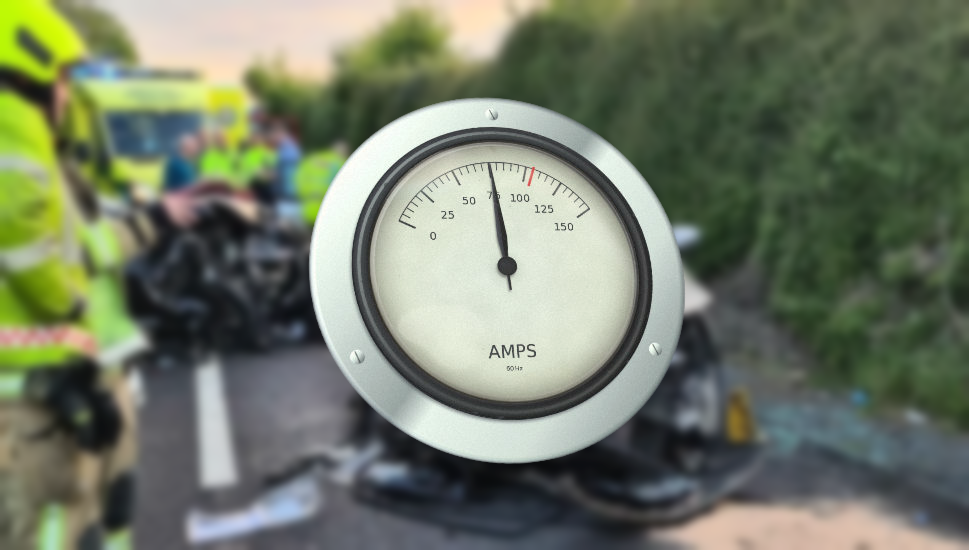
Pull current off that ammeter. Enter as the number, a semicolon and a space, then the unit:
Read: 75; A
